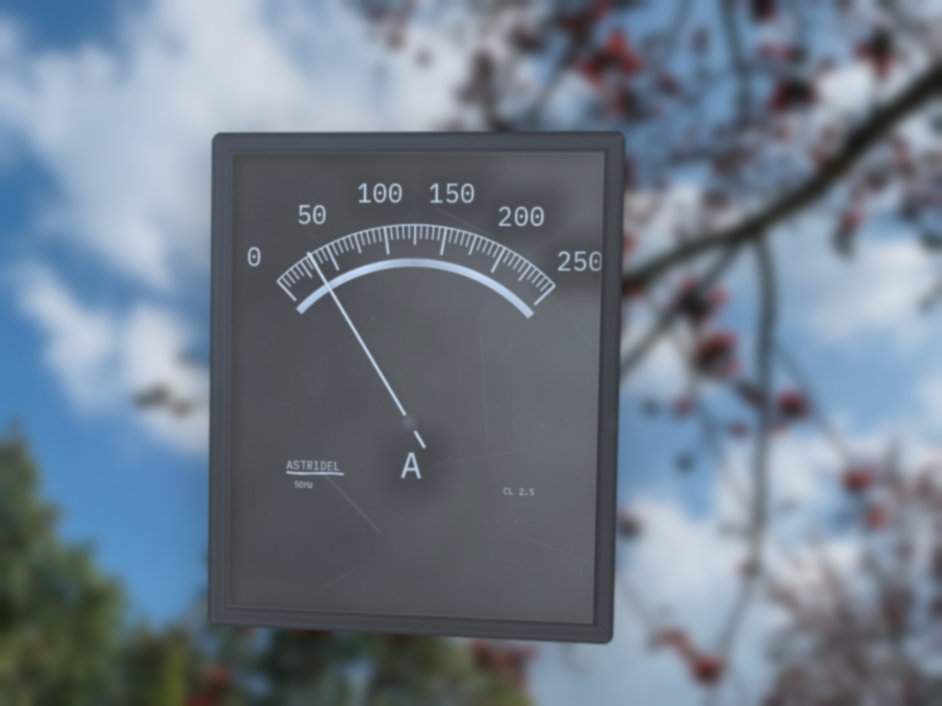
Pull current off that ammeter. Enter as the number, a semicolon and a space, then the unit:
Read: 35; A
